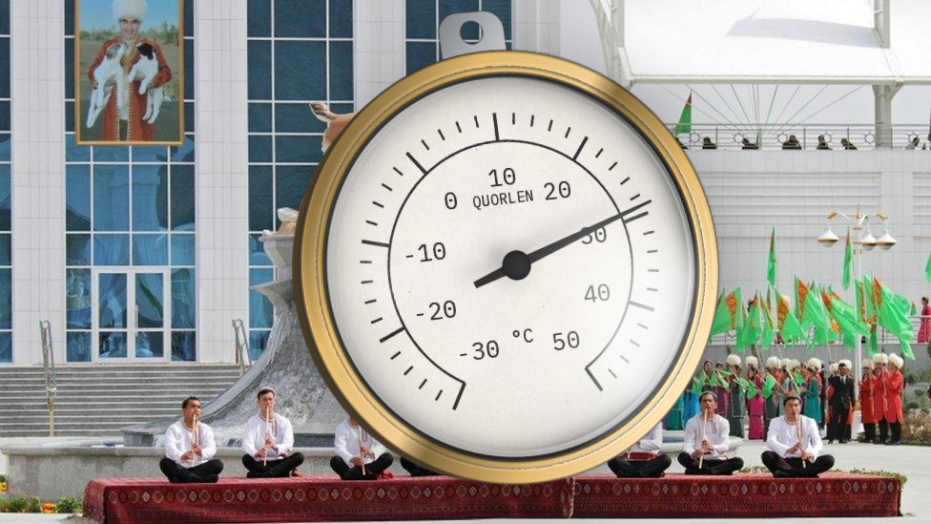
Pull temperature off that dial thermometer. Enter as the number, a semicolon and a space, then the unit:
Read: 29; °C
